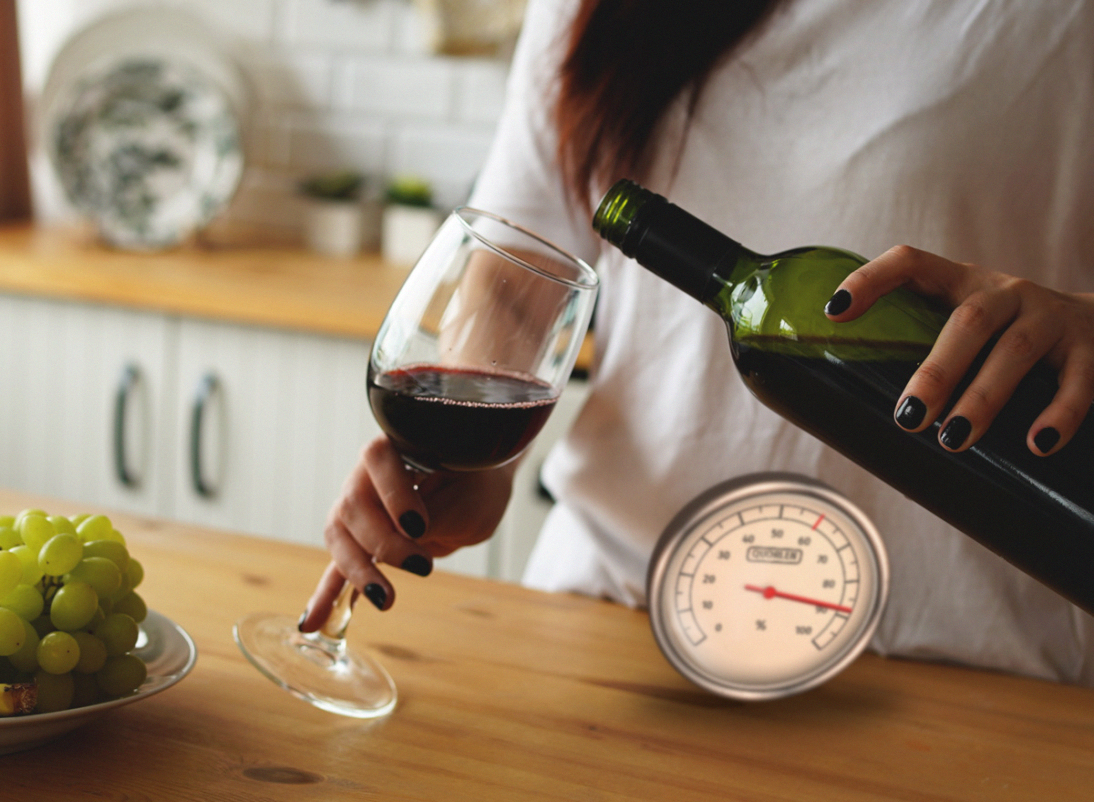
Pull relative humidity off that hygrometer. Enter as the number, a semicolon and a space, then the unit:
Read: 87.5; %
